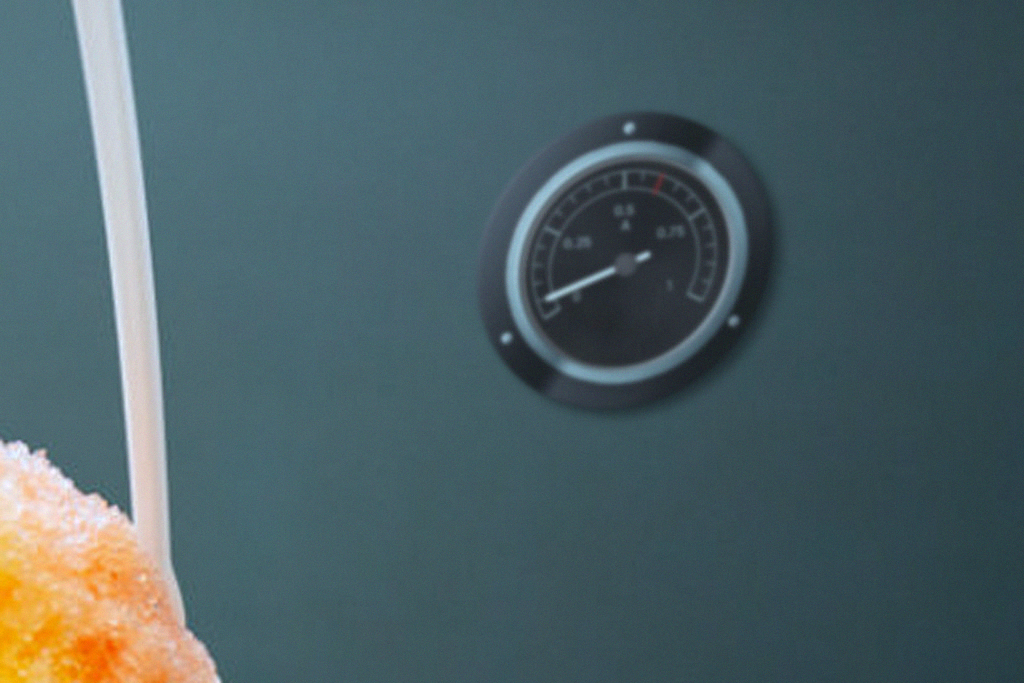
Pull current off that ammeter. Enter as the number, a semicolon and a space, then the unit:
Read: 0.05; A
